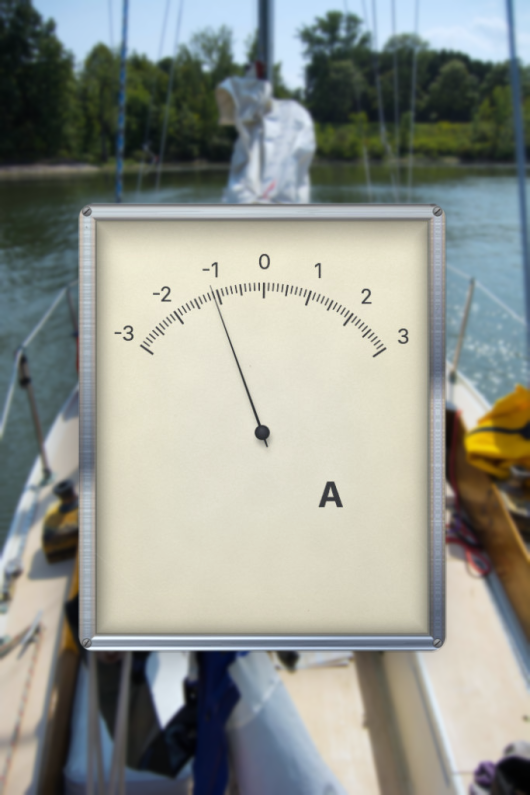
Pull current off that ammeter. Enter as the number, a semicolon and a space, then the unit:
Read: -1.1; A
